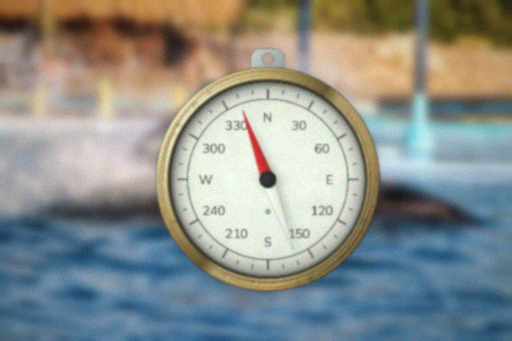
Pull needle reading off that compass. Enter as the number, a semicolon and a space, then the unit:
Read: 340; °
